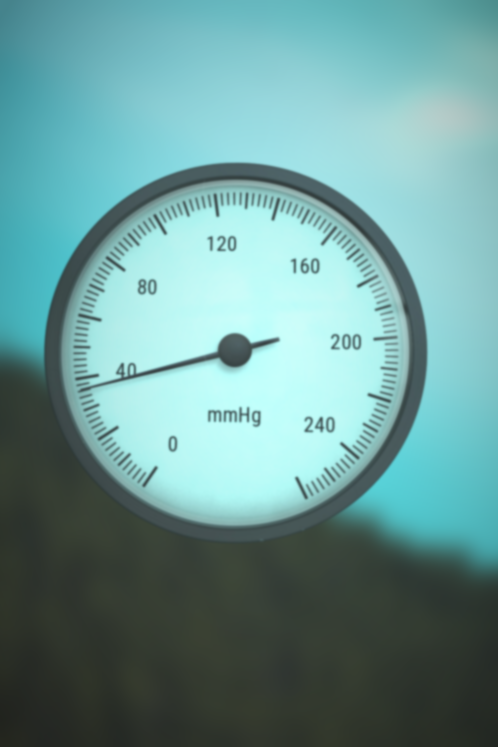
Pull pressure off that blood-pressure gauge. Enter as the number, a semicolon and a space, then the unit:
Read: 36; mmHg
